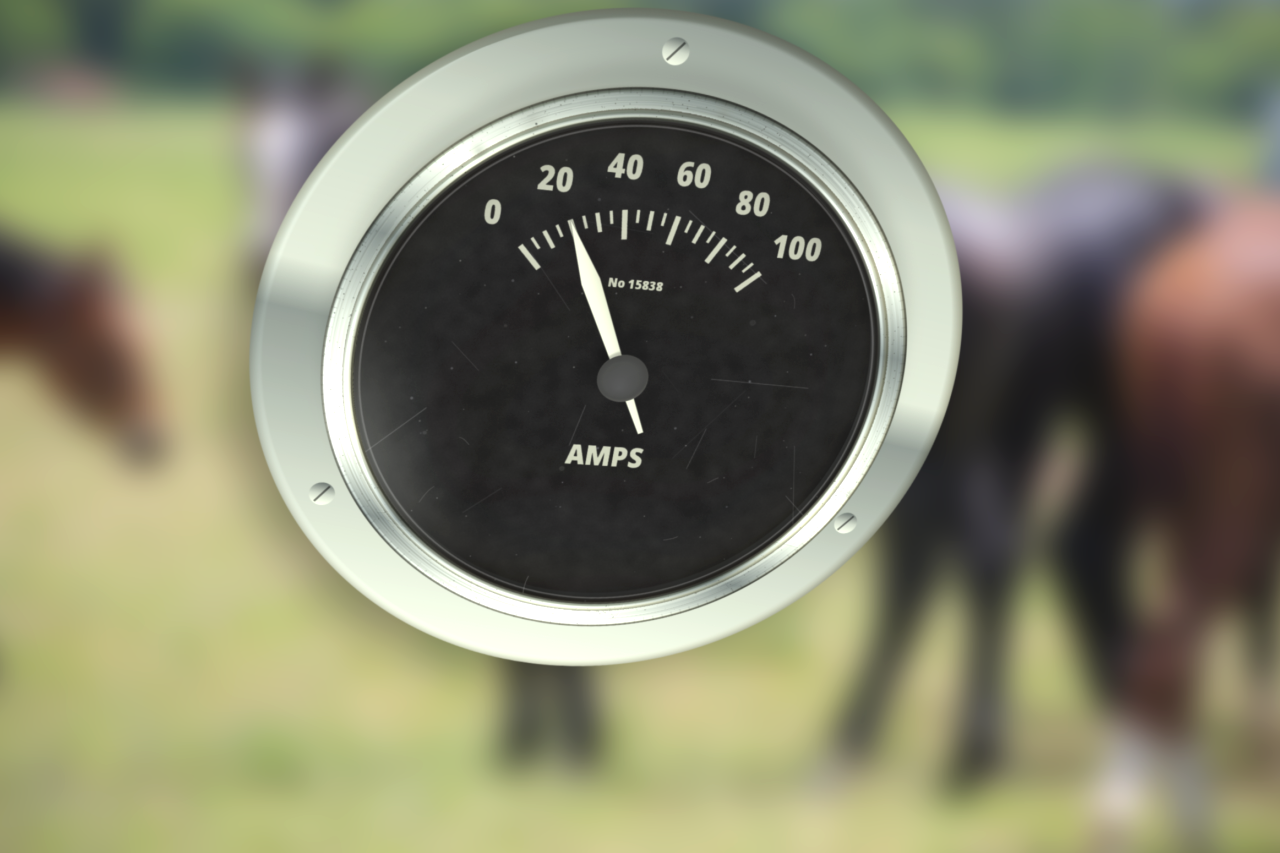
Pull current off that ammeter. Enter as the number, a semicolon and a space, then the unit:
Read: 20; A
